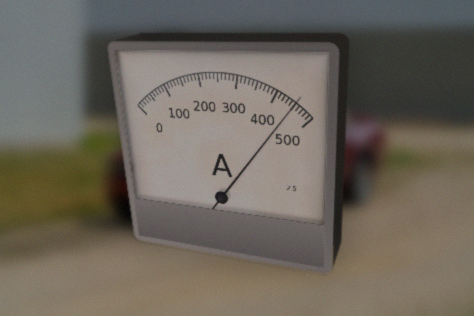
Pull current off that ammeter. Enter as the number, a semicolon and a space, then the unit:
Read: 450; A
